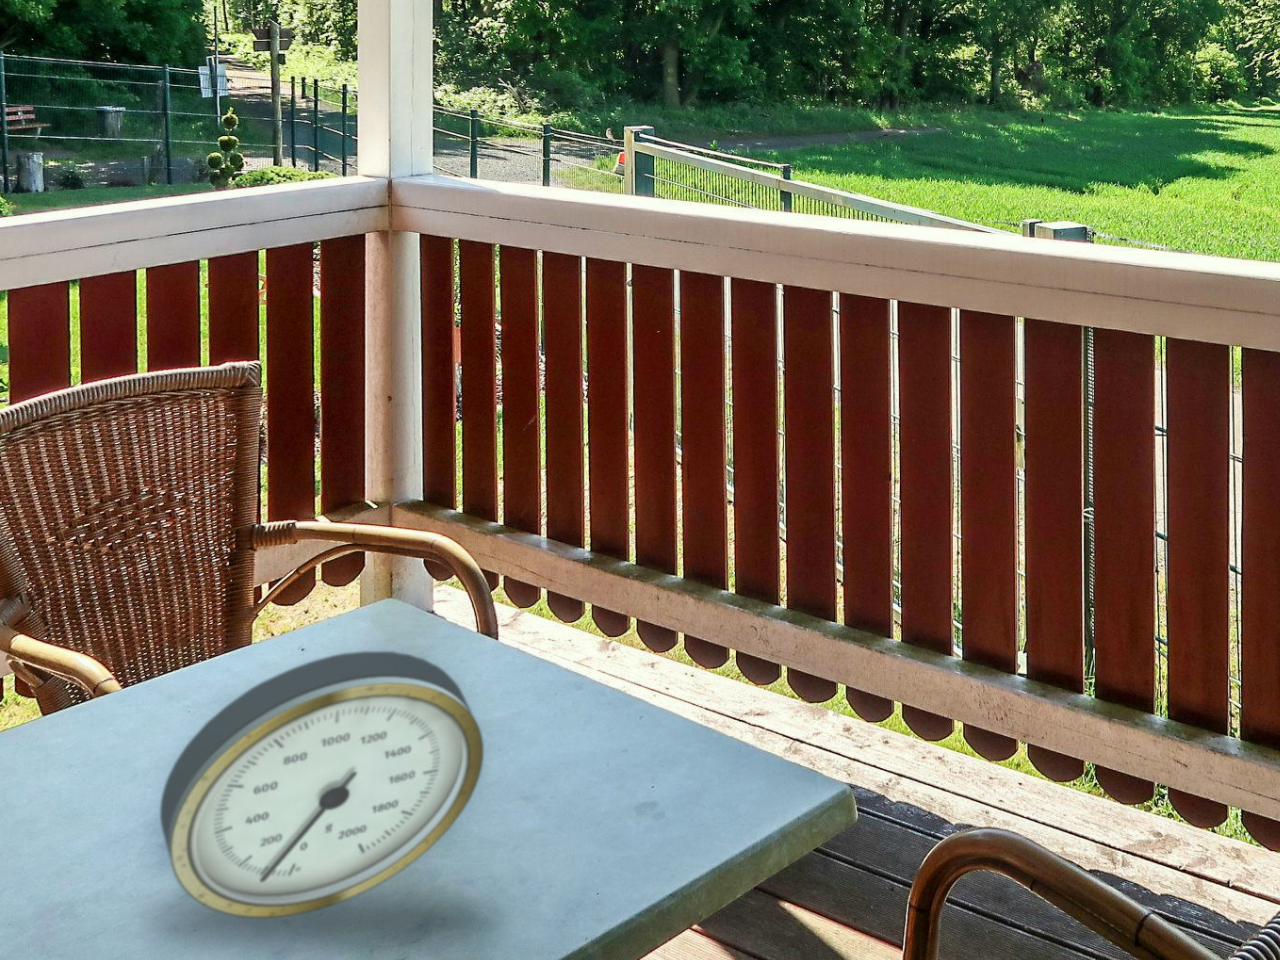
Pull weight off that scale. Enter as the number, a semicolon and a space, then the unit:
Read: 100; g
